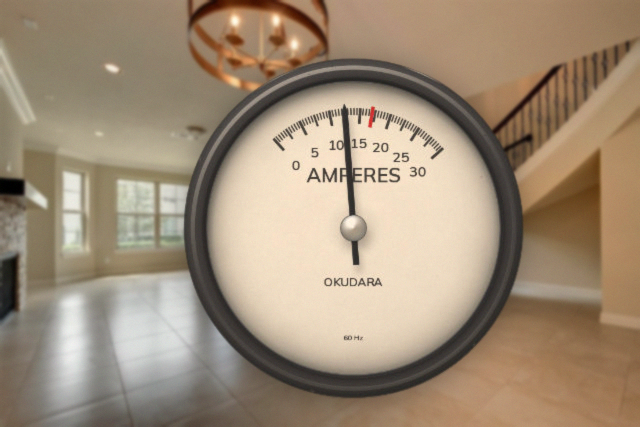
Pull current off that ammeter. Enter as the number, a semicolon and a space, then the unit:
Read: 12.5; A
